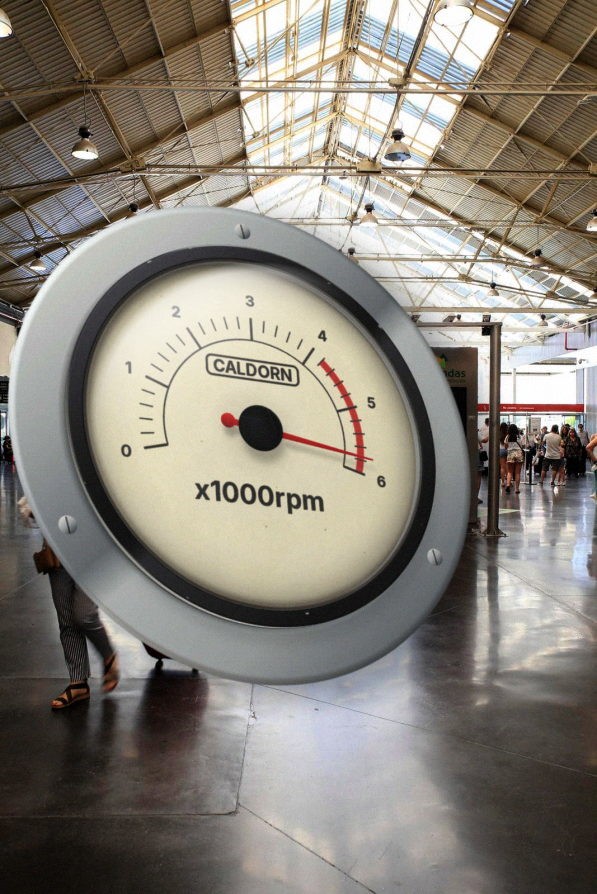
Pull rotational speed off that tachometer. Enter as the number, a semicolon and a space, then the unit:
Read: 5800; rpm
